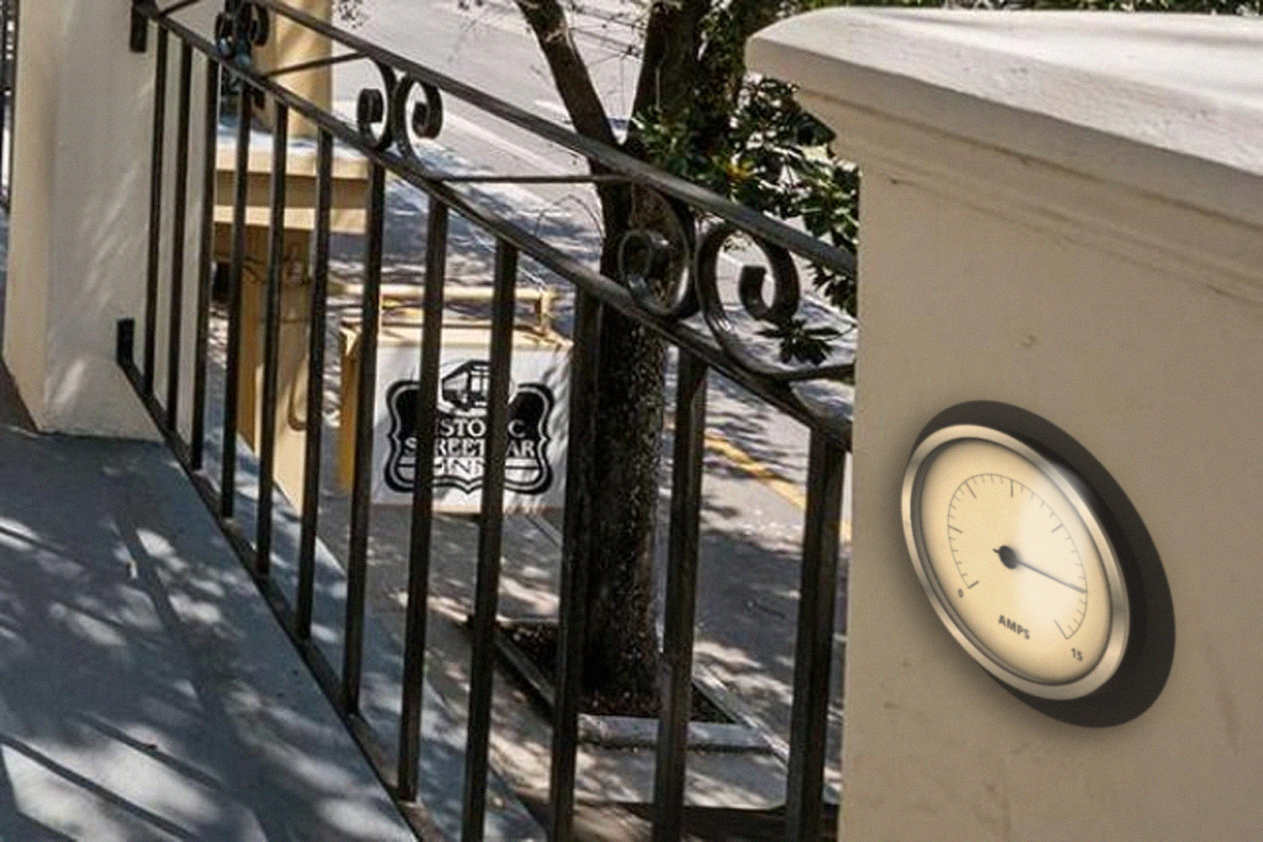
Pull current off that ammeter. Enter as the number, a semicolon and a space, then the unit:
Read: 12.5; A
